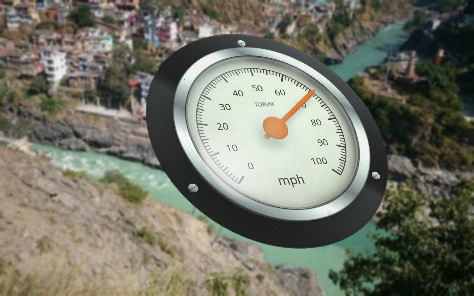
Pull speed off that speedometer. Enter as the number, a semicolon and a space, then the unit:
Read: 70; mph
